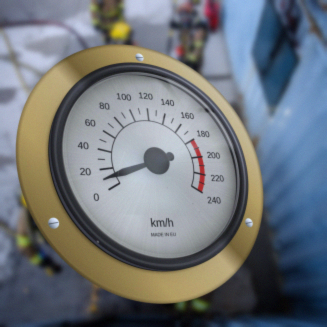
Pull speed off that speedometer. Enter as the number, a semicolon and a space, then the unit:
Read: 10; km/h
